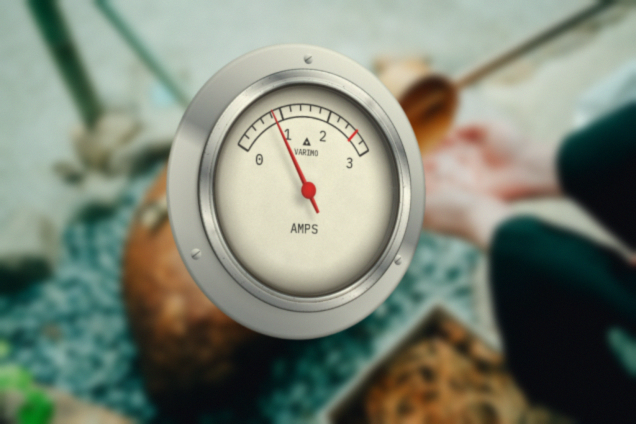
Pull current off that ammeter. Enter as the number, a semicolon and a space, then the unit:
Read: 0.8; A
